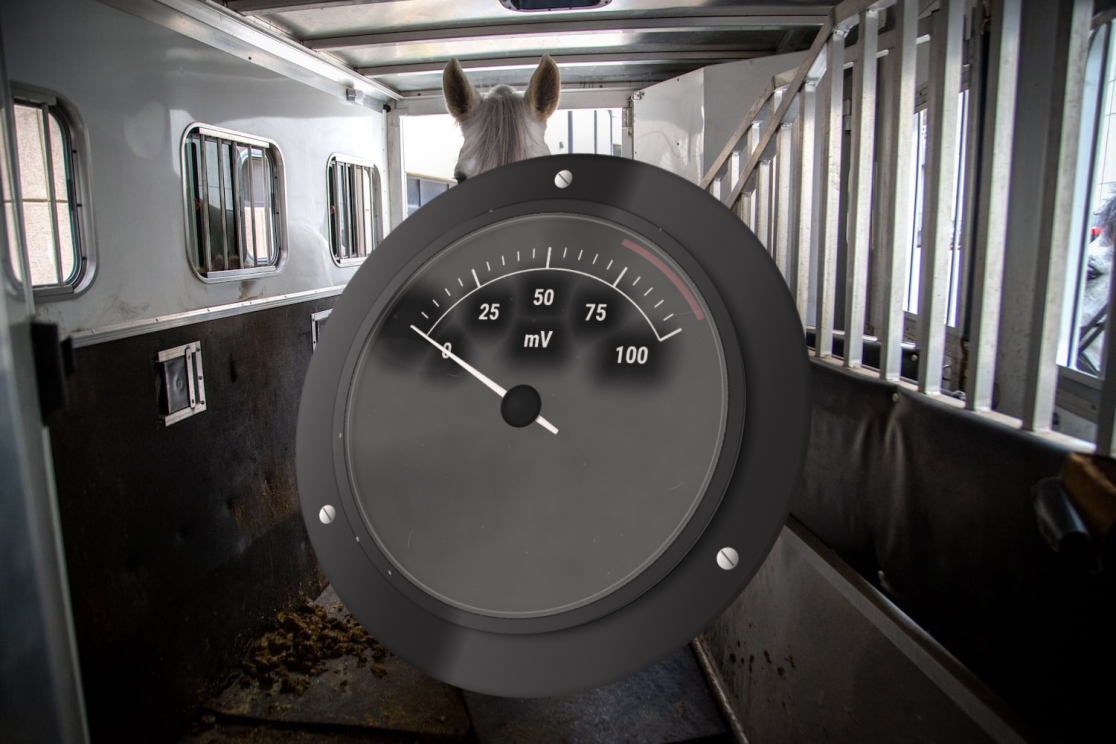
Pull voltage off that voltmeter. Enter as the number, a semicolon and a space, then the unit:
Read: 0; mV
